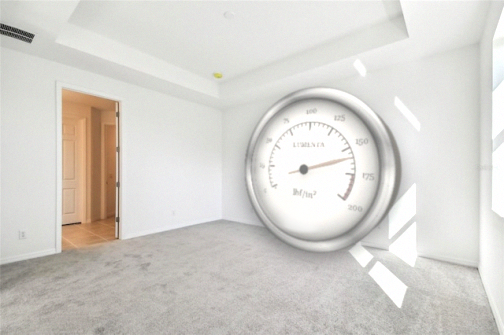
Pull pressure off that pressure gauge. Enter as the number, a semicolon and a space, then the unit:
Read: 160; psi
